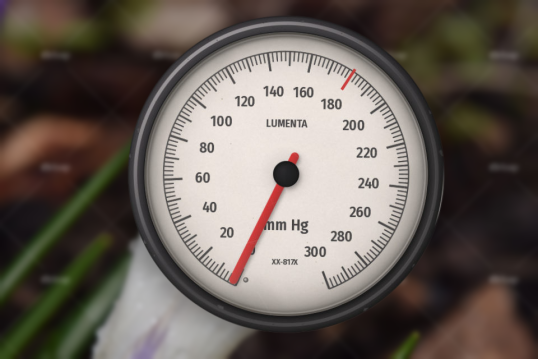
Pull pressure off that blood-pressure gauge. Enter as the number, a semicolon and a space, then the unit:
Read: 2; mmHg
